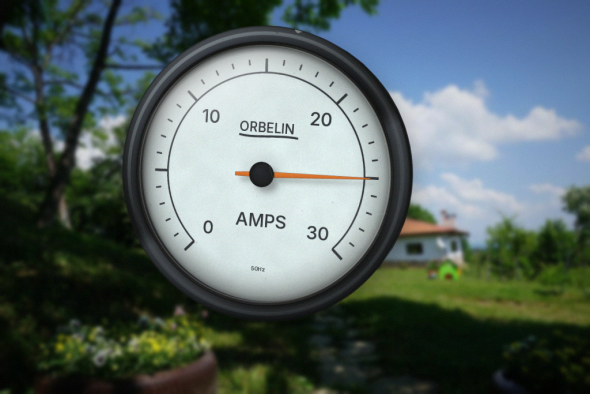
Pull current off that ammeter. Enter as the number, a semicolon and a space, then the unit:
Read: 25; A
